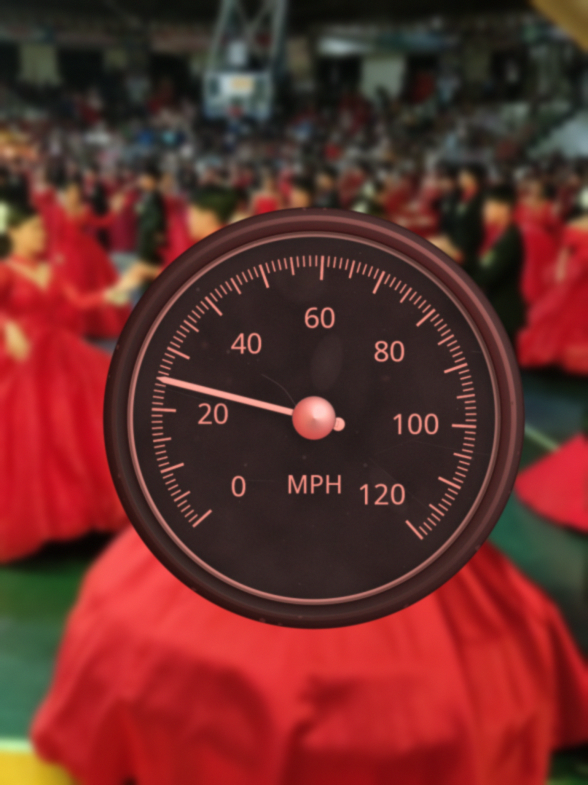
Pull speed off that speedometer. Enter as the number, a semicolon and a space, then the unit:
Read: 25; mph
